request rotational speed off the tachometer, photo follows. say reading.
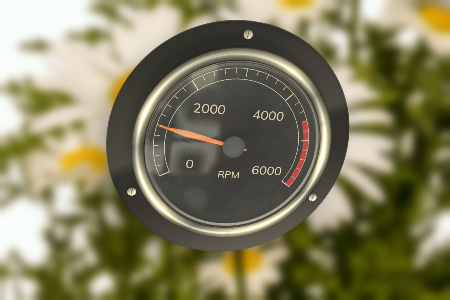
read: 1000 rpm
